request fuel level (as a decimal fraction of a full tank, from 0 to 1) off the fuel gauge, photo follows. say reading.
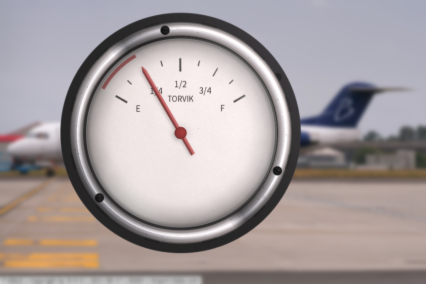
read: 0.25
